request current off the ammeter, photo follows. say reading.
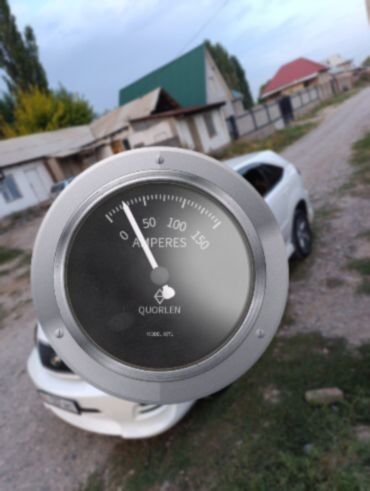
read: 25 A
